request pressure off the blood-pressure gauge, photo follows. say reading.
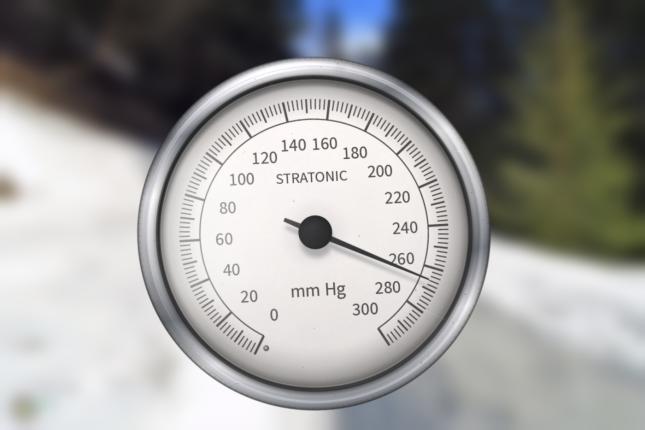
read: 266 mmHg
